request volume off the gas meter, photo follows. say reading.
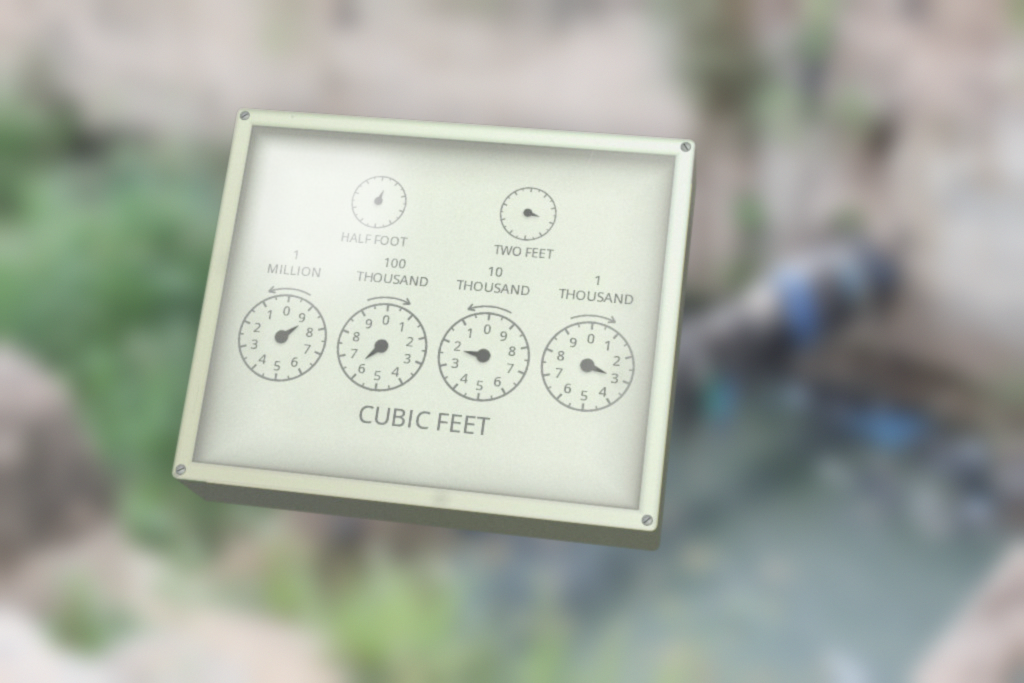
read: 862300 ft³
